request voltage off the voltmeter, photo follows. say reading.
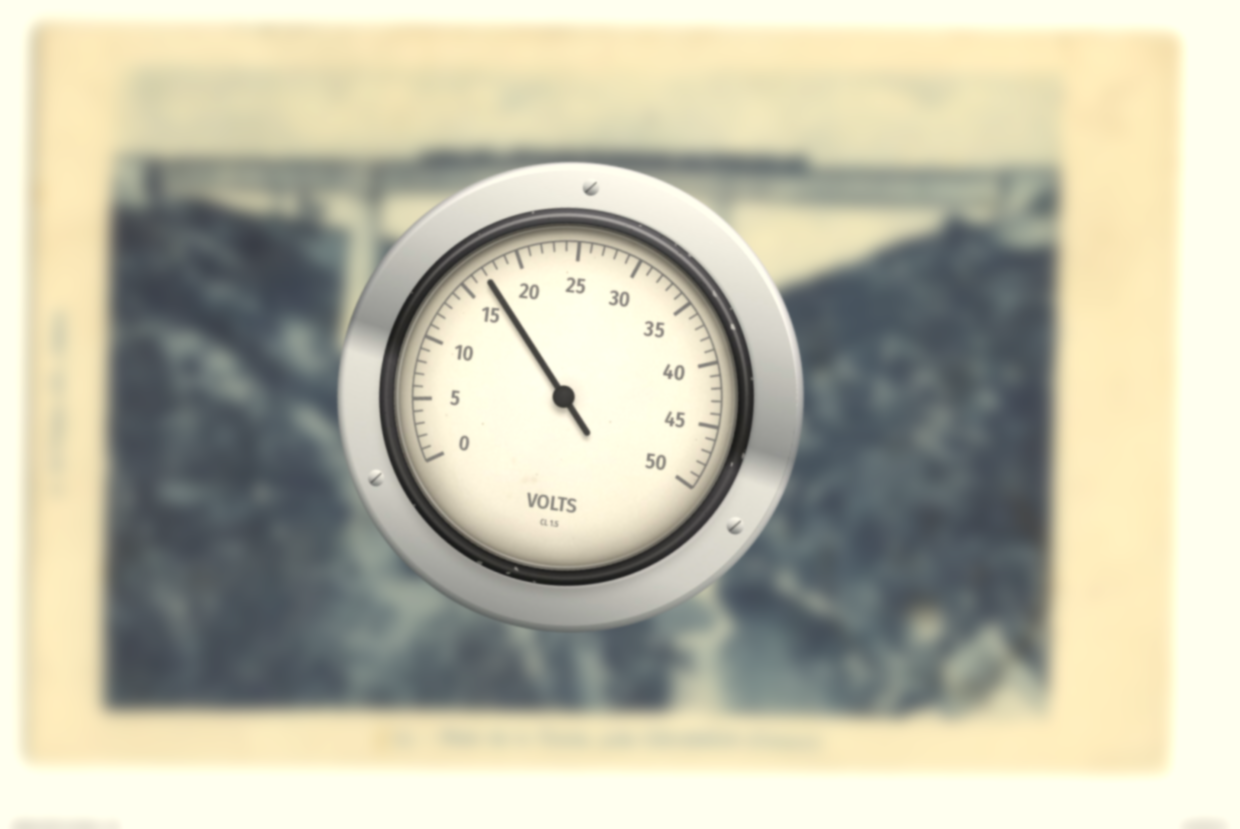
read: 17 V
